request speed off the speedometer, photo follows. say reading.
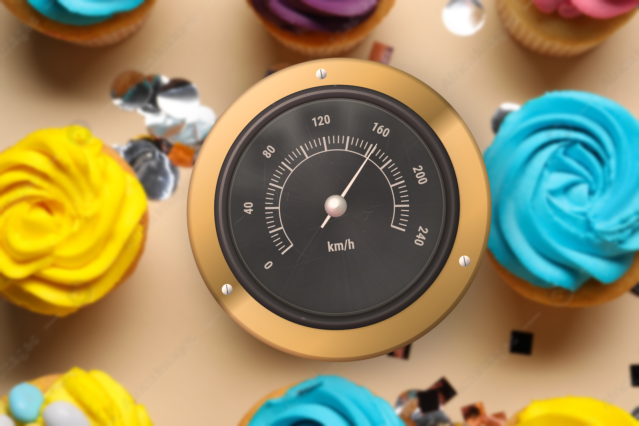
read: 164 km/h
